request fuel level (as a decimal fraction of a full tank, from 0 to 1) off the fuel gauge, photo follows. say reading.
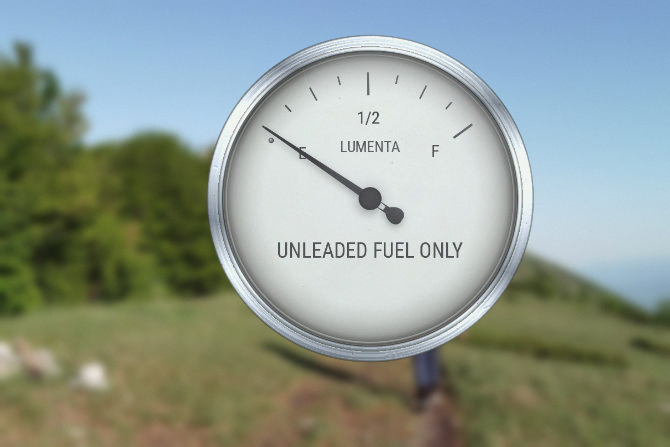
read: 0
